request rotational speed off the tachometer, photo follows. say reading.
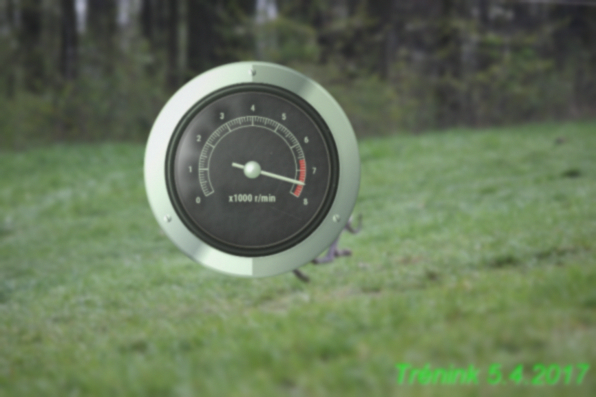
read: 7500 rpm
